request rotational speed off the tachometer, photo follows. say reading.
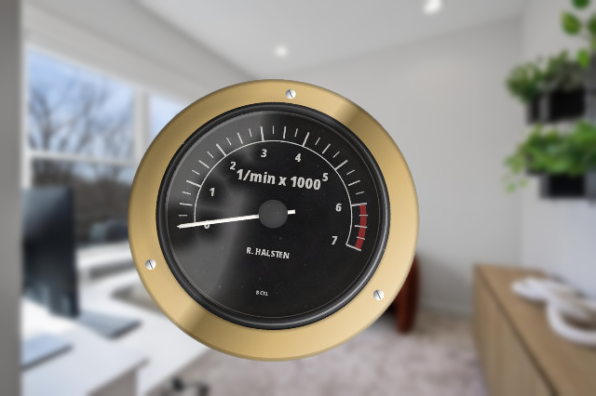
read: 0 rpm
